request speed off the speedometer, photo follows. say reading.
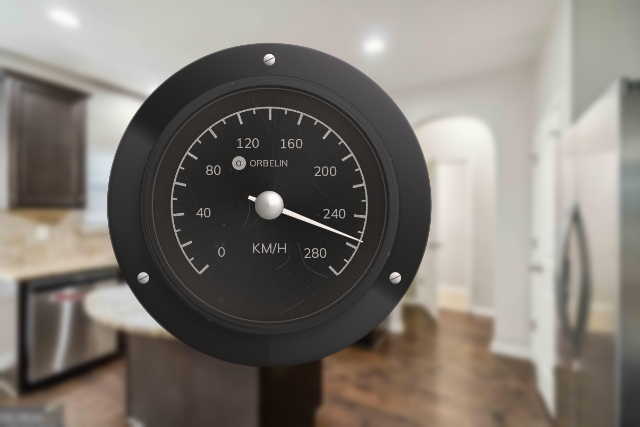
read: 255 km/h
